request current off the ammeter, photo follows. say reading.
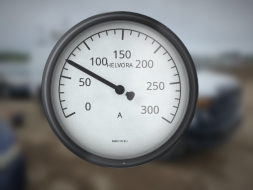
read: 70 A
